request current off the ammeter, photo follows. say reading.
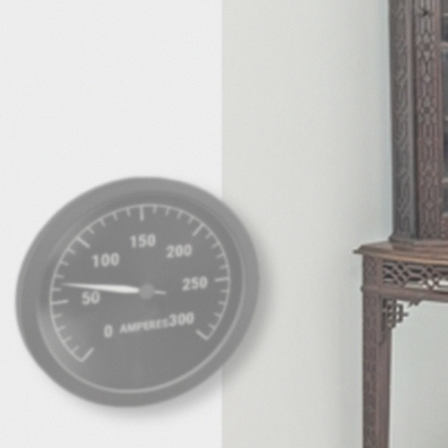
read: 65 A
